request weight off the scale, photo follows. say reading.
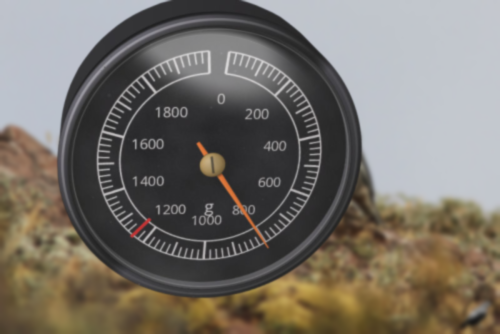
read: 800 g
